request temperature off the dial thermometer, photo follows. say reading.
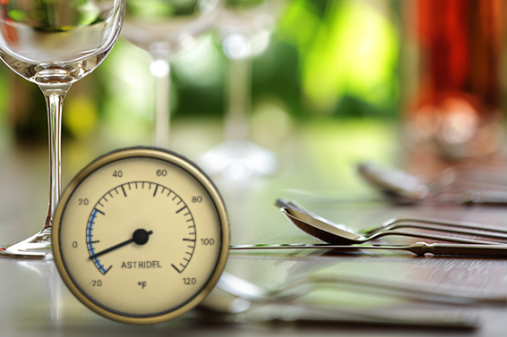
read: -8 °F
